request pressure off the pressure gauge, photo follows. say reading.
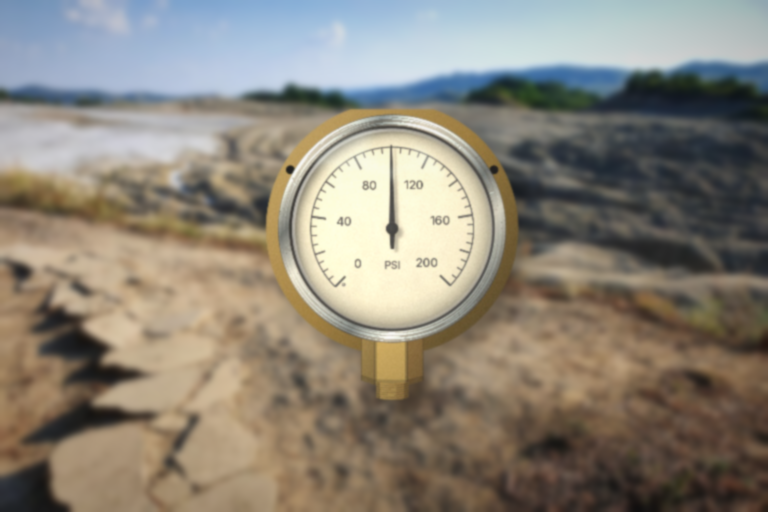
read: 100 psi
